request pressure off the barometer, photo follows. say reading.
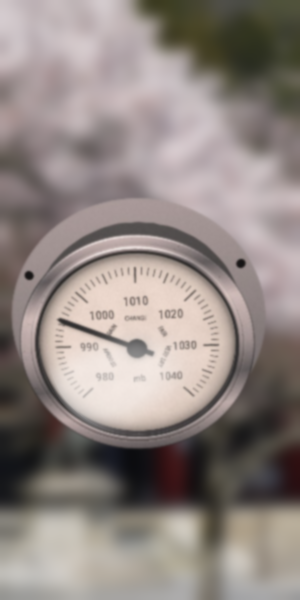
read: 995 mbar
